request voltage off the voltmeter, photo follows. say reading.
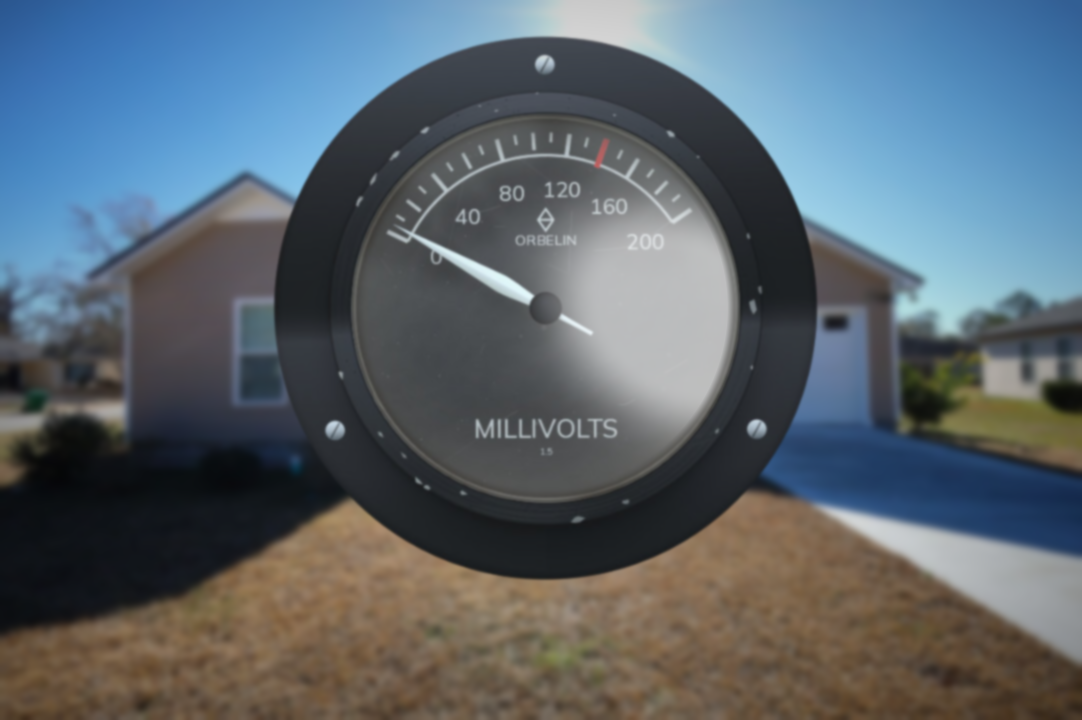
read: 5 mV
